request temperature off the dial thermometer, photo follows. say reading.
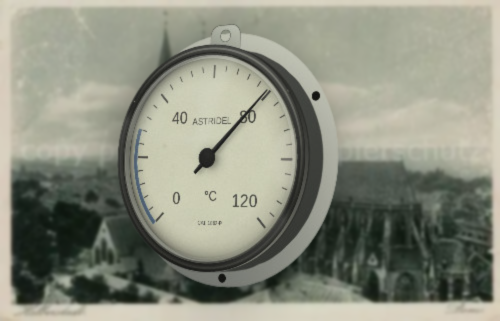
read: 80 °C
